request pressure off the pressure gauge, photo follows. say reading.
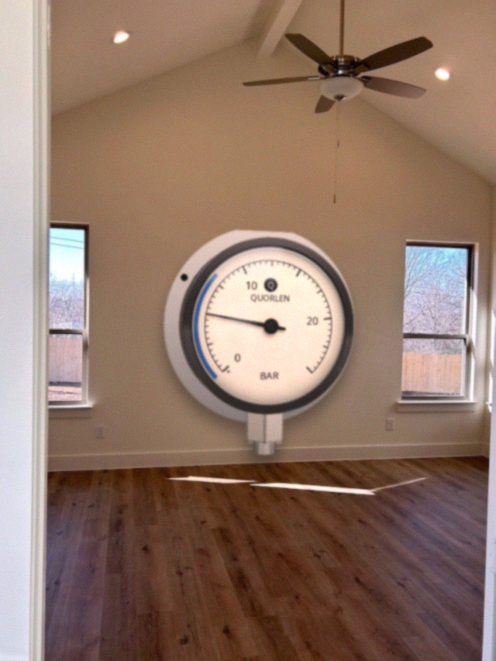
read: 5 bar
